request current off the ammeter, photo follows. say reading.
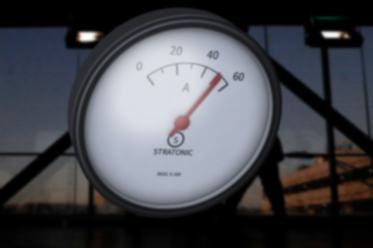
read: 50 A
